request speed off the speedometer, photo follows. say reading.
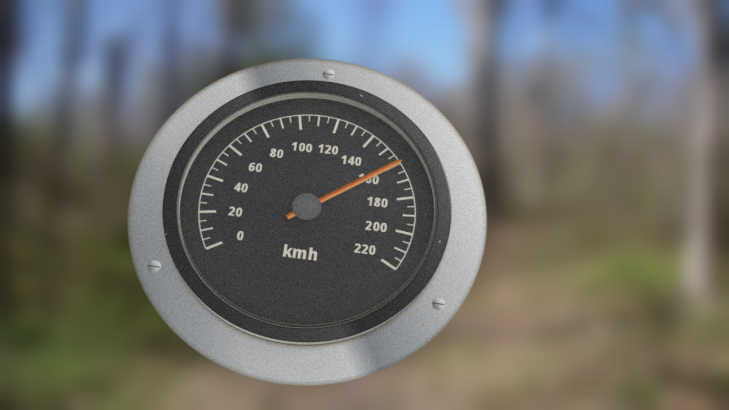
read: 160 km/h
